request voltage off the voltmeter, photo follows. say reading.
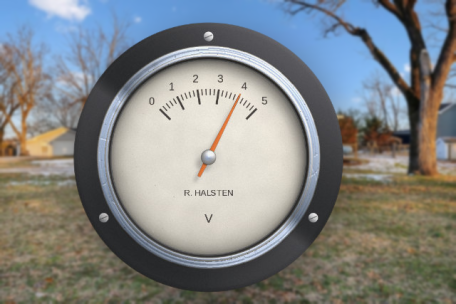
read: 4 V
